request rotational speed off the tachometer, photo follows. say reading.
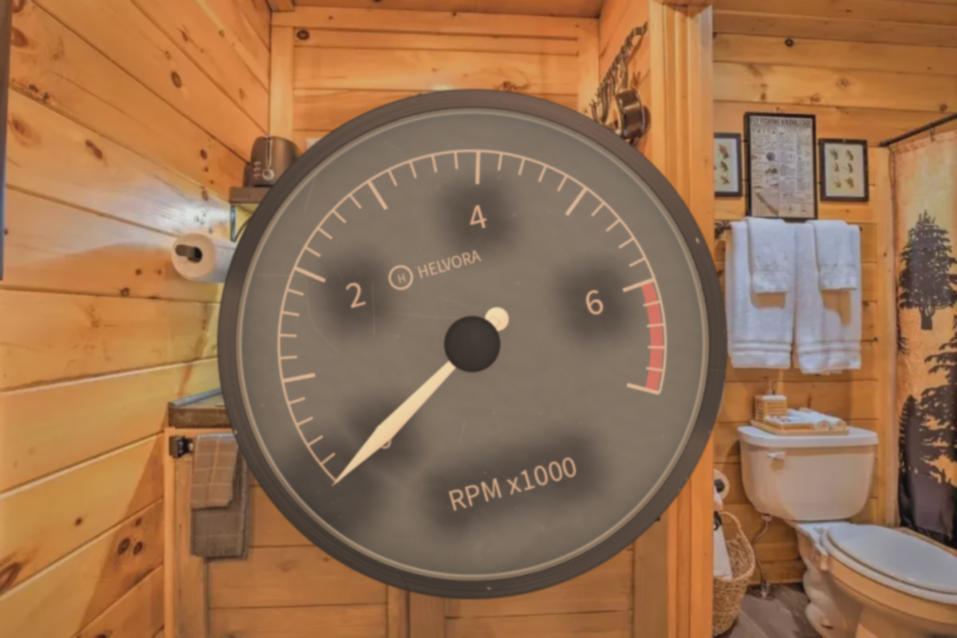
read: 0 rpm
